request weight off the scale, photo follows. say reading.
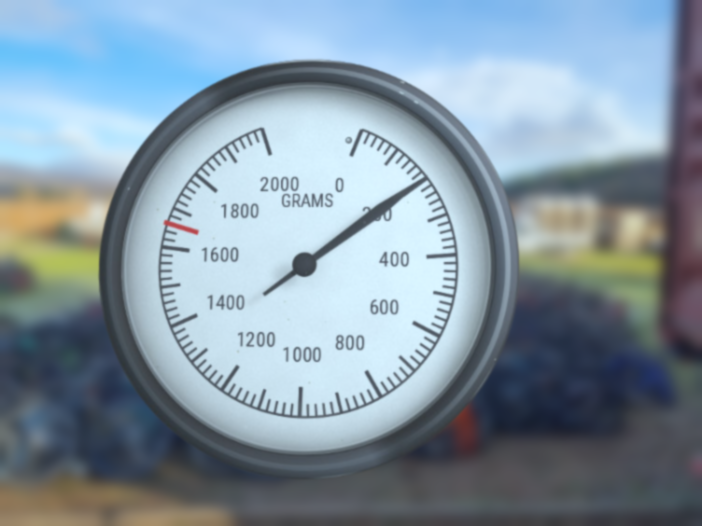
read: 200 g
